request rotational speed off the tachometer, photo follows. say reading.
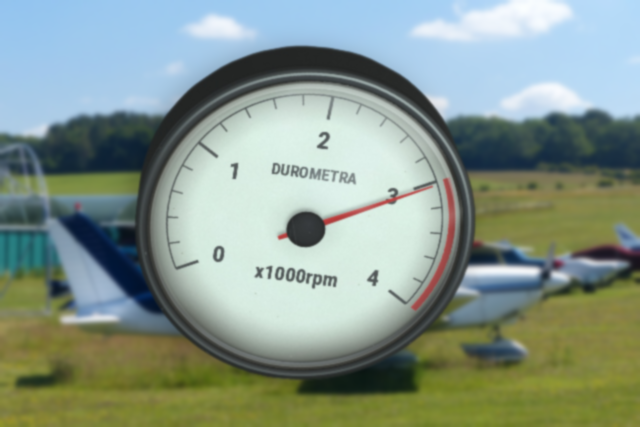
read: 3000 rpm
